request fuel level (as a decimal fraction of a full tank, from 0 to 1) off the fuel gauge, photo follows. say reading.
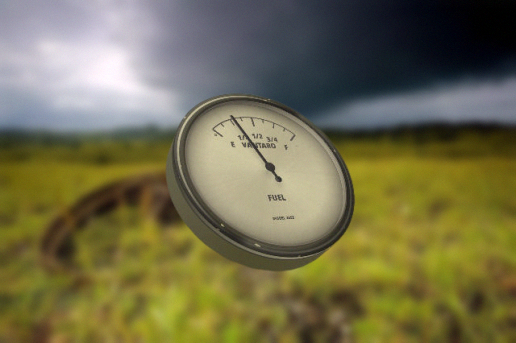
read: 0.25
